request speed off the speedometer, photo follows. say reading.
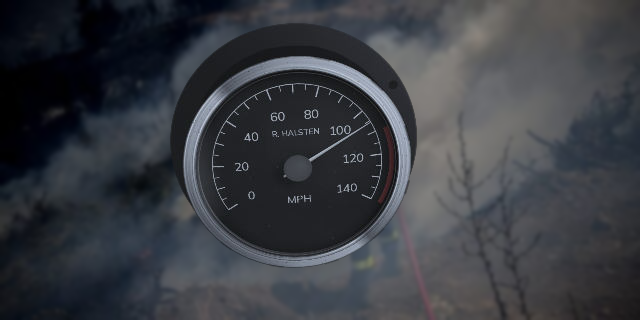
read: 105 mph
